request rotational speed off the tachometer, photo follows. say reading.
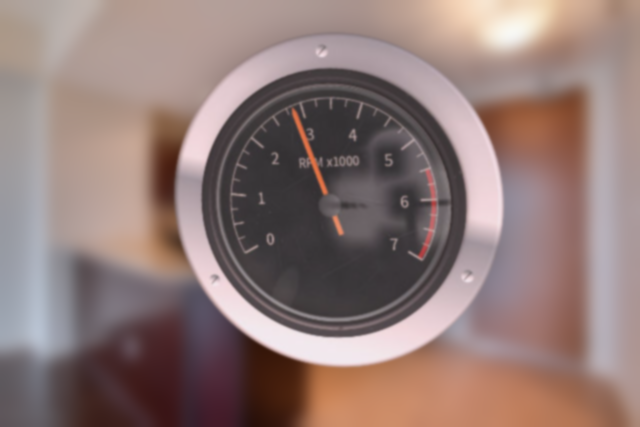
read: 2875 rpm
